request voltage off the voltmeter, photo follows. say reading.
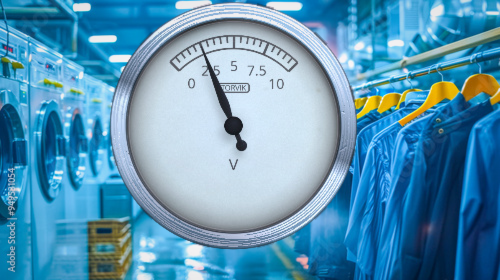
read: 2.5 V
